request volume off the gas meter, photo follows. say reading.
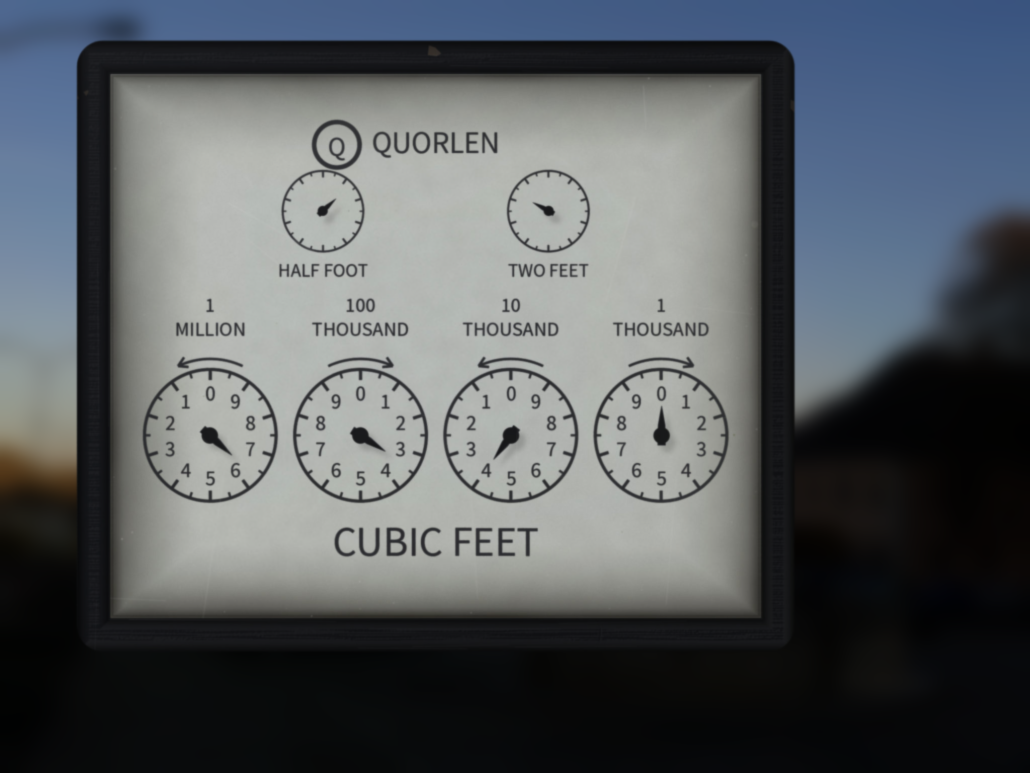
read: 634000 ft³
